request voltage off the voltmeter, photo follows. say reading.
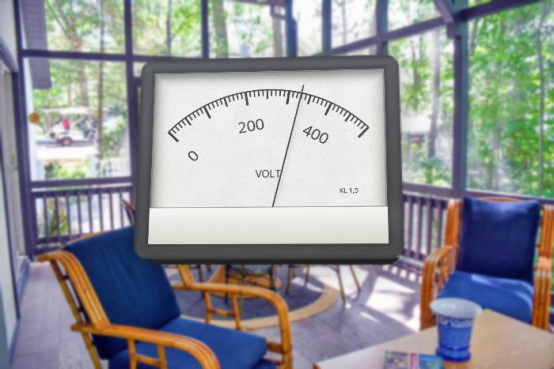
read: 330 V
